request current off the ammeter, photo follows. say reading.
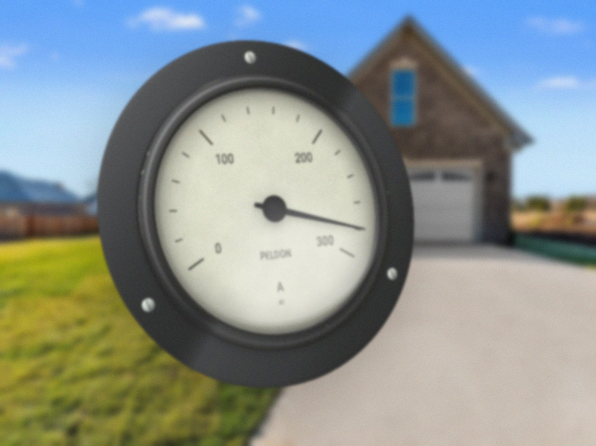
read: 280 A
